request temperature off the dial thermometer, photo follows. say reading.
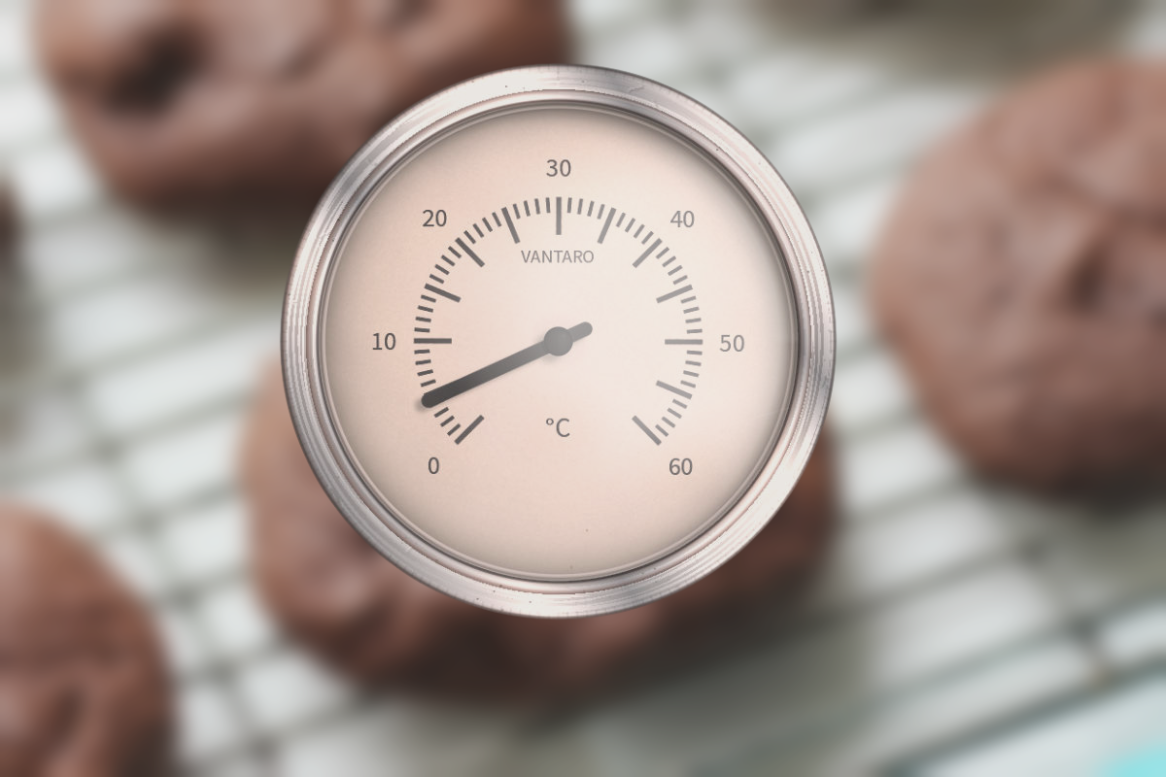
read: 4.5 °C
